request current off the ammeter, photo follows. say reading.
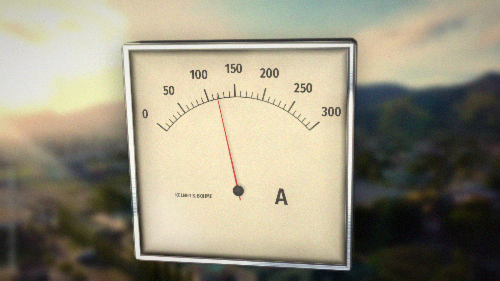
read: 120 A
